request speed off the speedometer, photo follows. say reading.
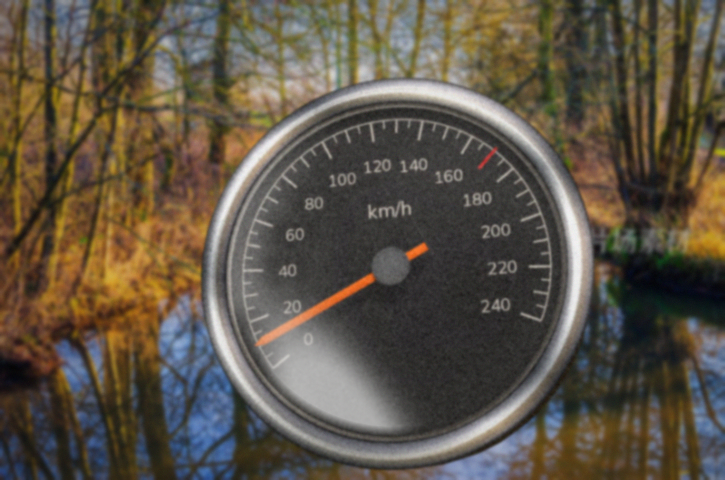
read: 10 km/h
